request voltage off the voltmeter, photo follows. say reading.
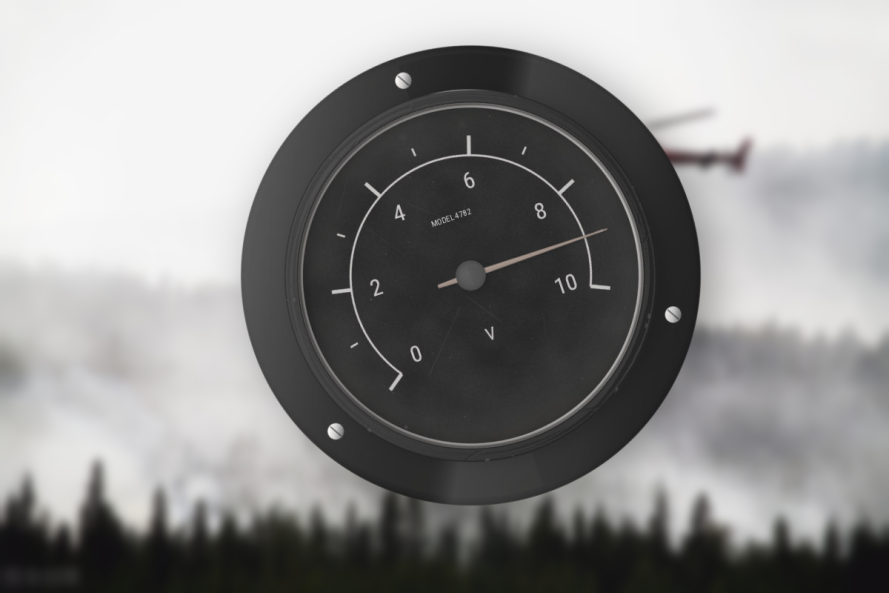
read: 9 V
